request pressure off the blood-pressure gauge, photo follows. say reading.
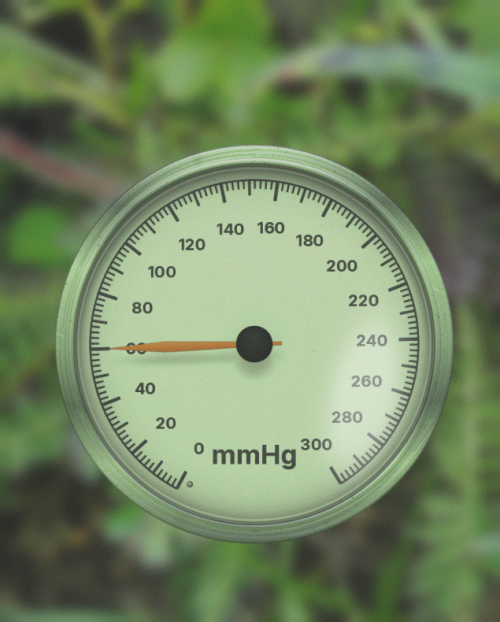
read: 60 mmHg
